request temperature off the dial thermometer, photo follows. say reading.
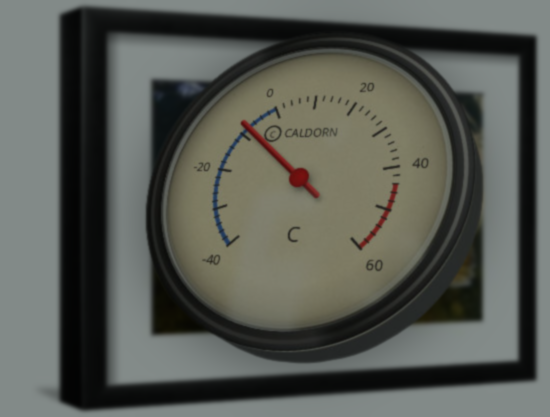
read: -8 °C
